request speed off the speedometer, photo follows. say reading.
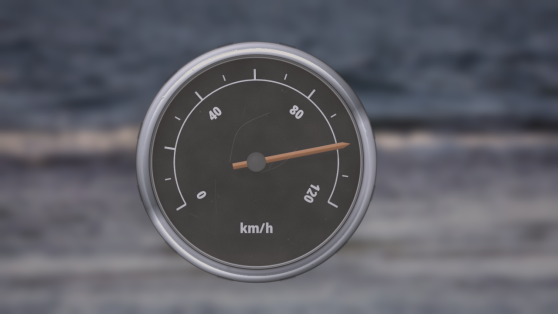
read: 100 km/h
